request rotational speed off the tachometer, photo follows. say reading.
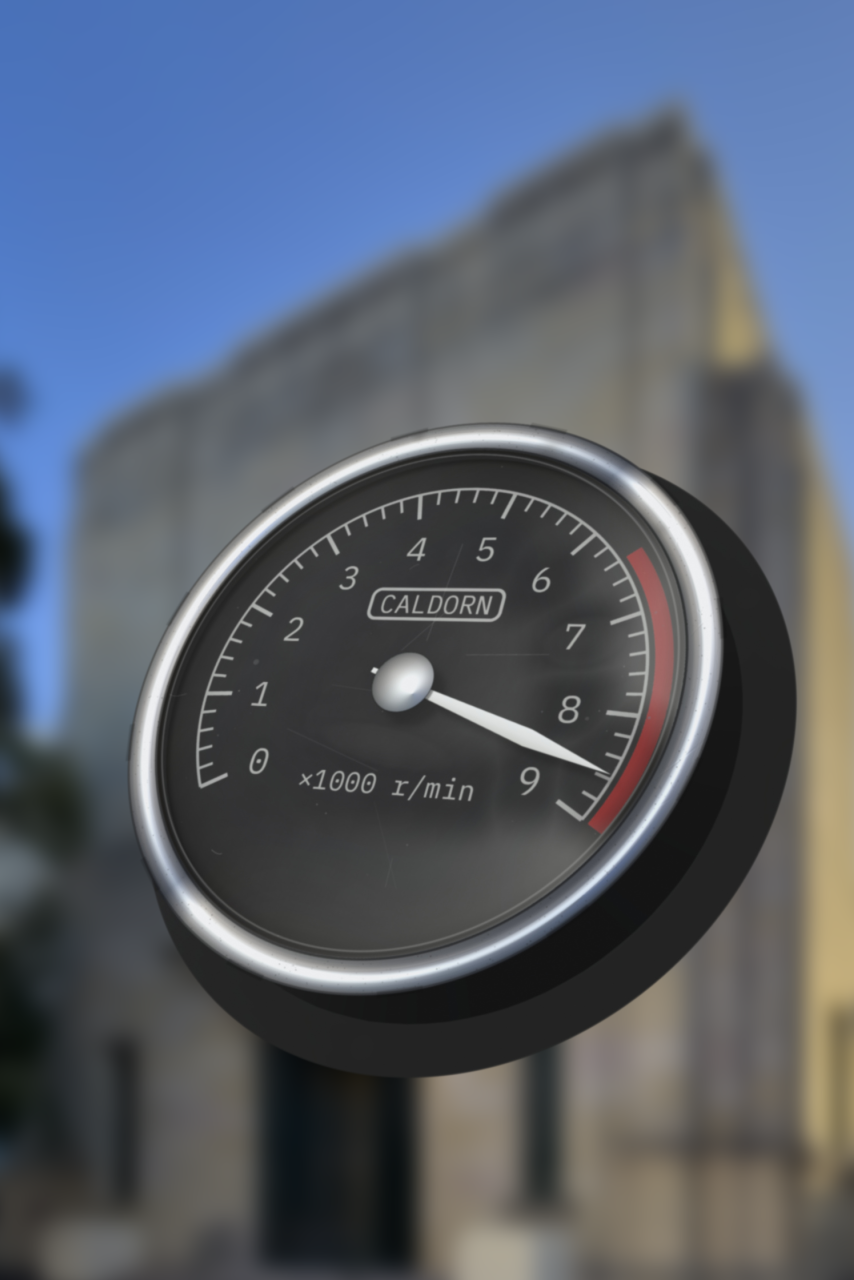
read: 8600 rpm
